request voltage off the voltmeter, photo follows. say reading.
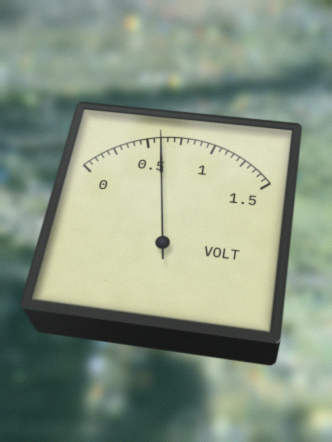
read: 0.6 V
